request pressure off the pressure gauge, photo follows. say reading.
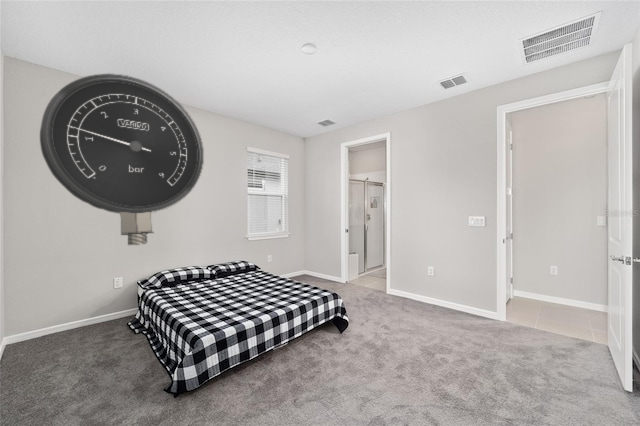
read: 1.2 bar
